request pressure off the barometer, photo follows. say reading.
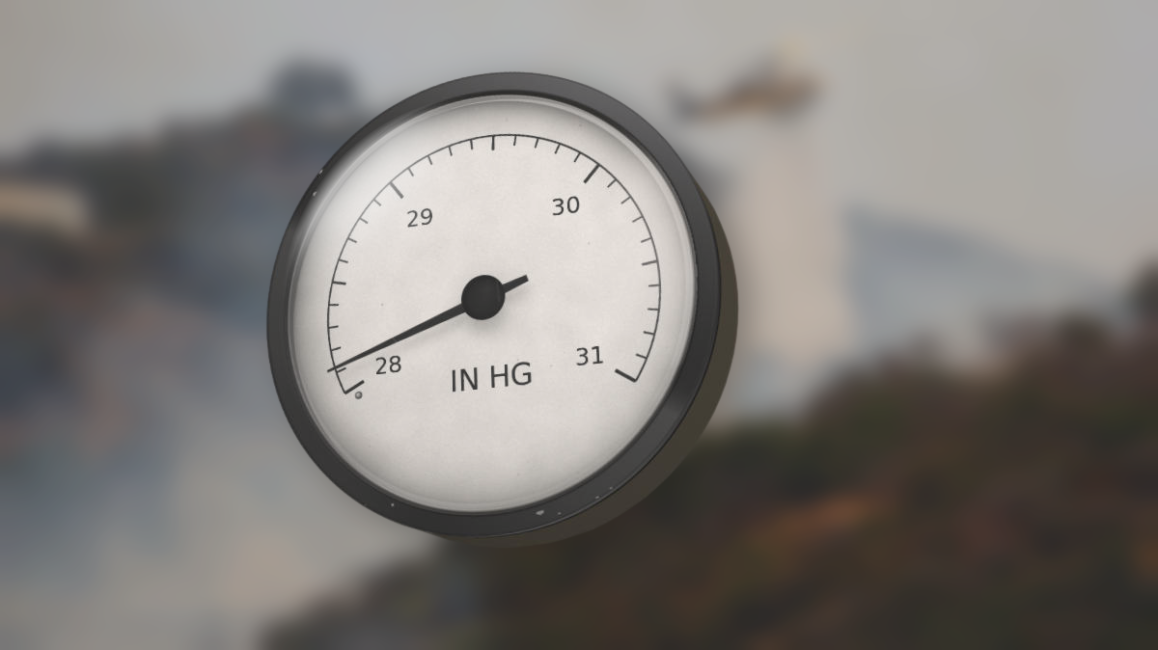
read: 28.1 inHg
